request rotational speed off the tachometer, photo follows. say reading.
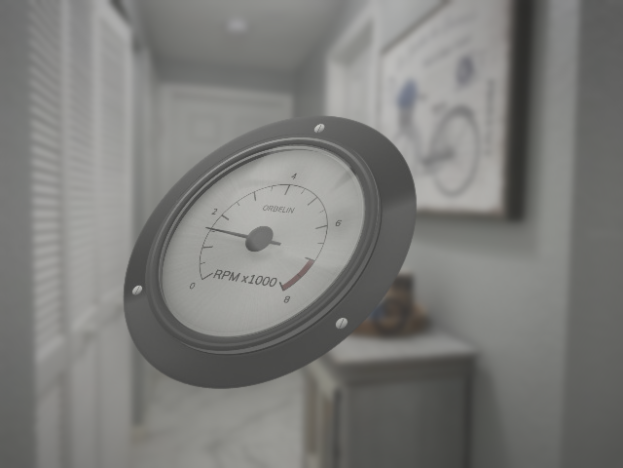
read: 1500 rpm
